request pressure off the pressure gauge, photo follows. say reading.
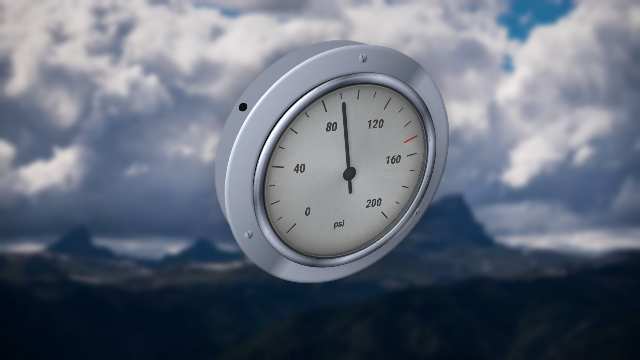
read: 90 psi
